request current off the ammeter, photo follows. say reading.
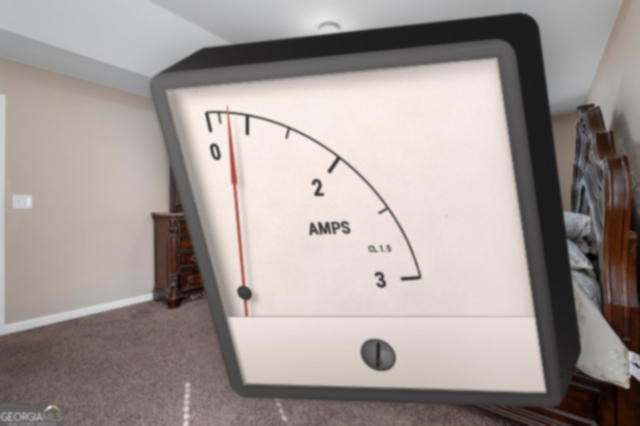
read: 0.75 A
